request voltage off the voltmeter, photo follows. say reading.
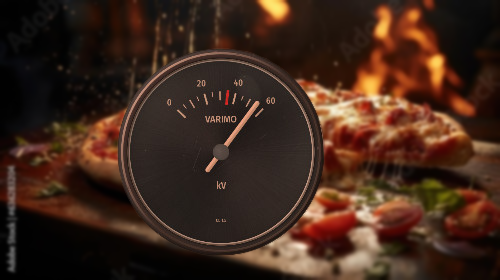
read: 55 kV
